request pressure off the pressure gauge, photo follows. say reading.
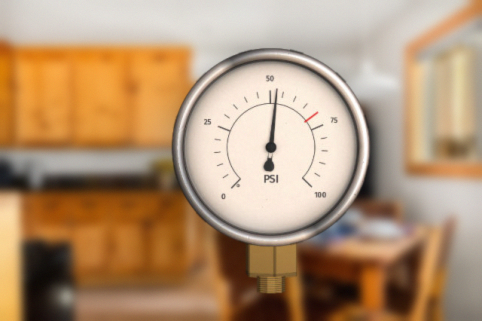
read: 52.5 psi
